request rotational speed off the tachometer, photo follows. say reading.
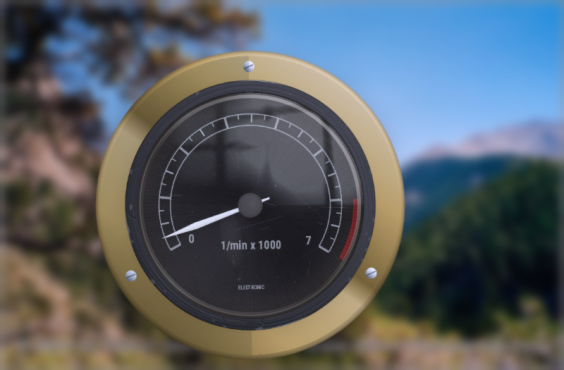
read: 250 rpm
